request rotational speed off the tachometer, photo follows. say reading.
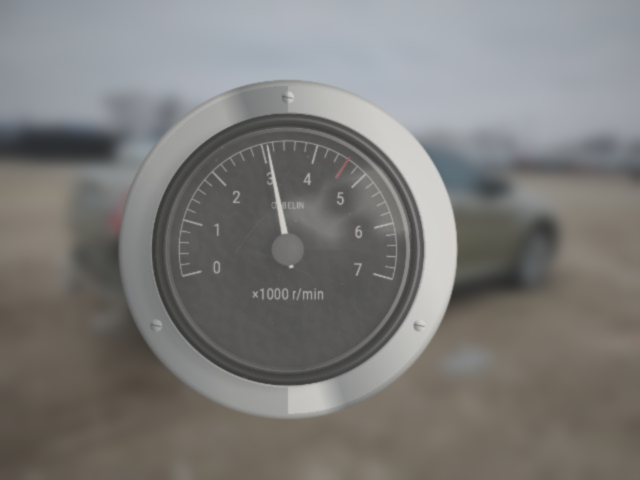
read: 3100 rpm
